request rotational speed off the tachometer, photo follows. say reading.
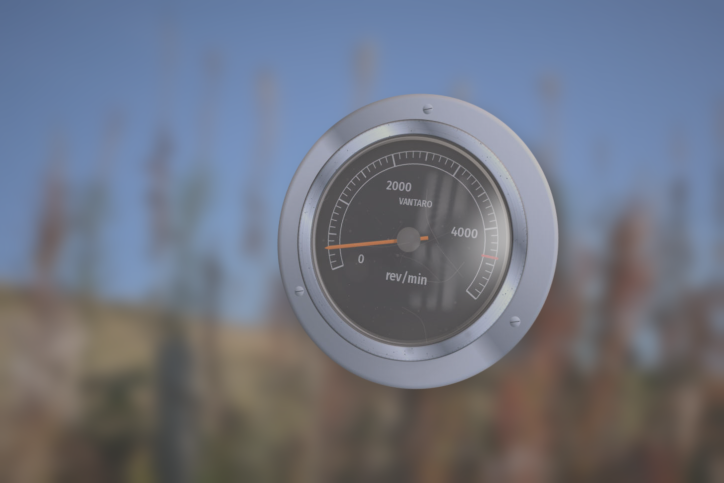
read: 300 rpm
